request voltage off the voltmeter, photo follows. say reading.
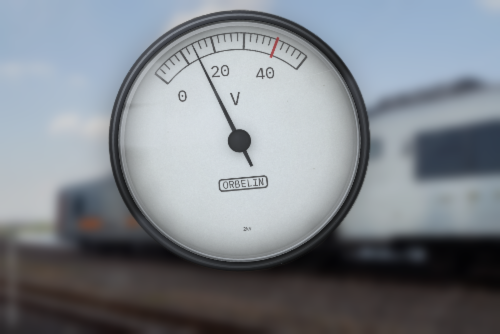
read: 14 V
